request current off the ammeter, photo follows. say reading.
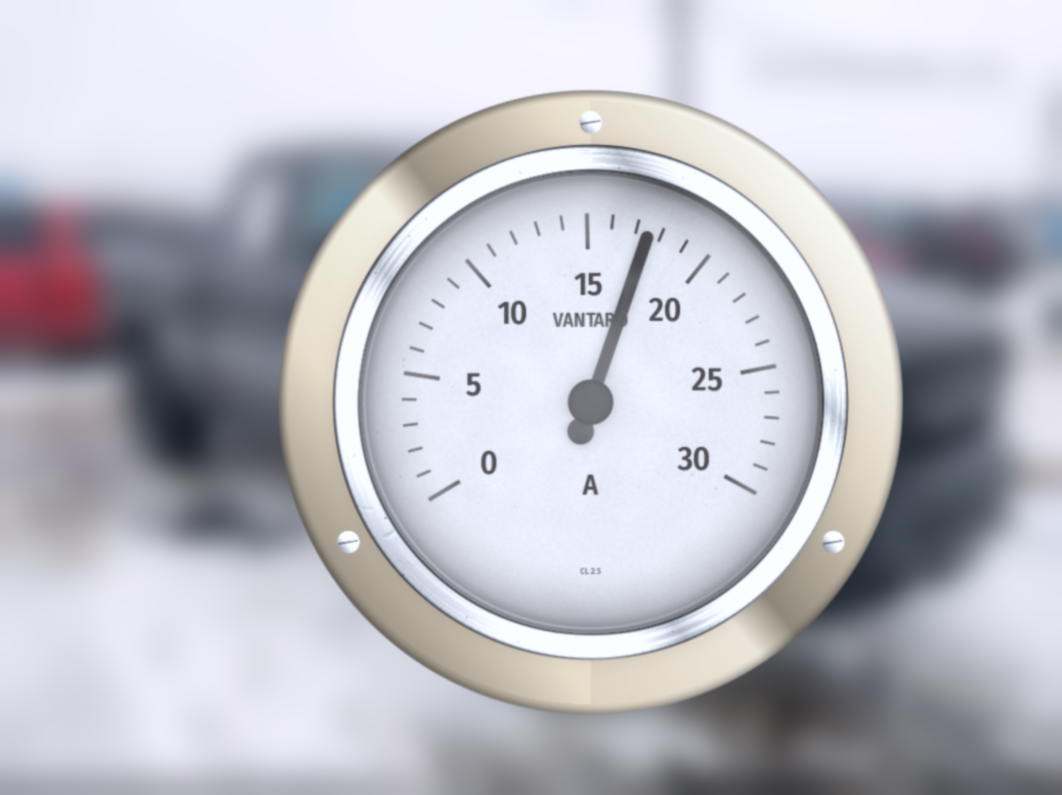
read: 17.5 A
